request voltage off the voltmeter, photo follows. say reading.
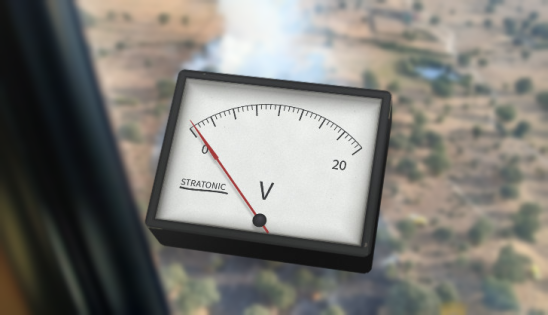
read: 0.5 V
